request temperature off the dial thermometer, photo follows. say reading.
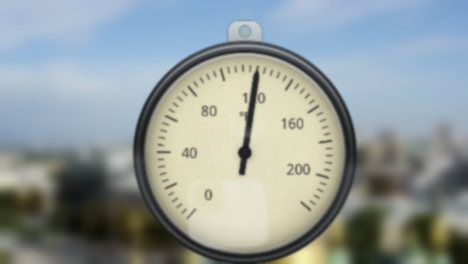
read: 120 °F
